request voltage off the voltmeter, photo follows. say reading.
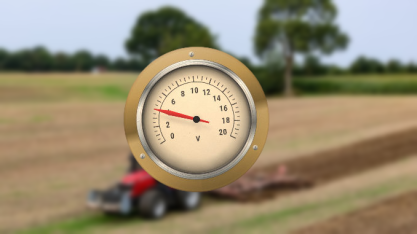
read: 4 V
